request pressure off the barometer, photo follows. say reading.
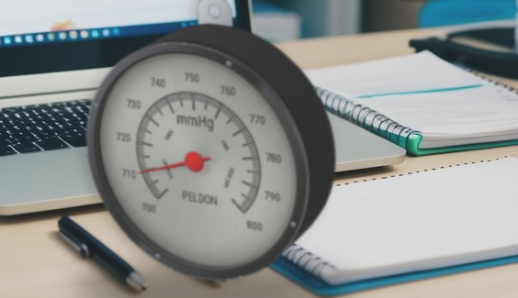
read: 710 mmHg
